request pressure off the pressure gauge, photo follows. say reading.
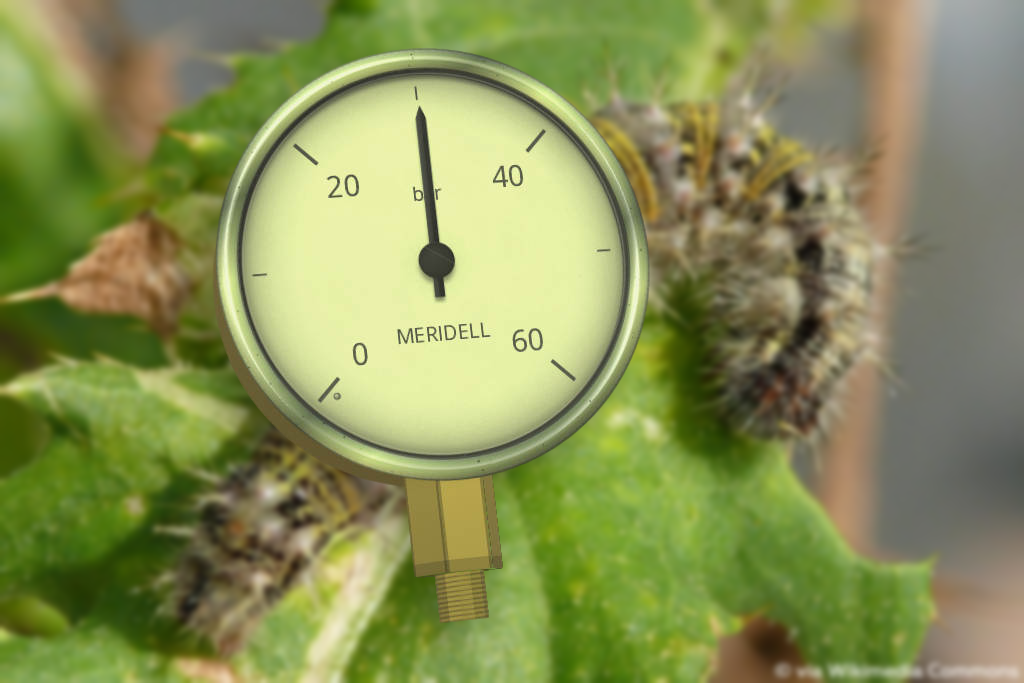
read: 30 bar
